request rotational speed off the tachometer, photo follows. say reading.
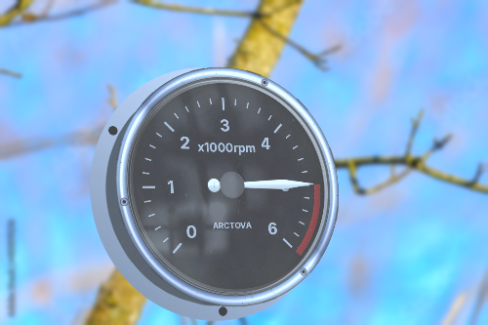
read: 5000 rpm
